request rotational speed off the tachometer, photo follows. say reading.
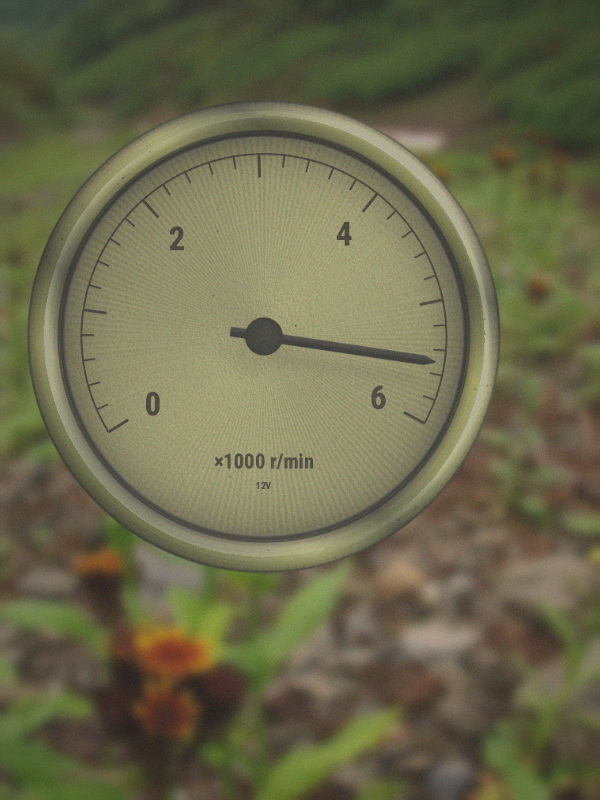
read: 5500 rpm
